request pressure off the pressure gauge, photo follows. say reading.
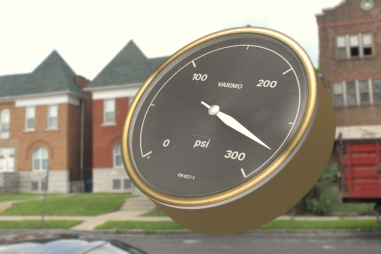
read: 275 psi
